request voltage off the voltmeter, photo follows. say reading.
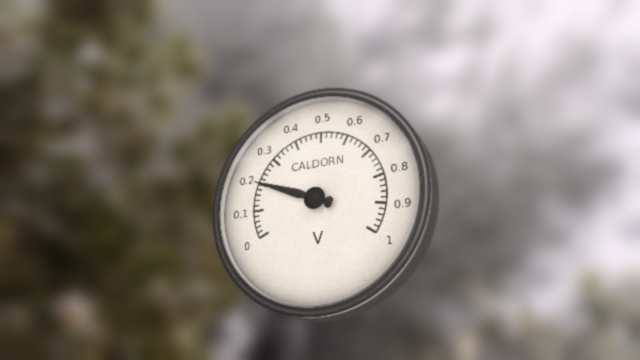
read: 0.2 V
